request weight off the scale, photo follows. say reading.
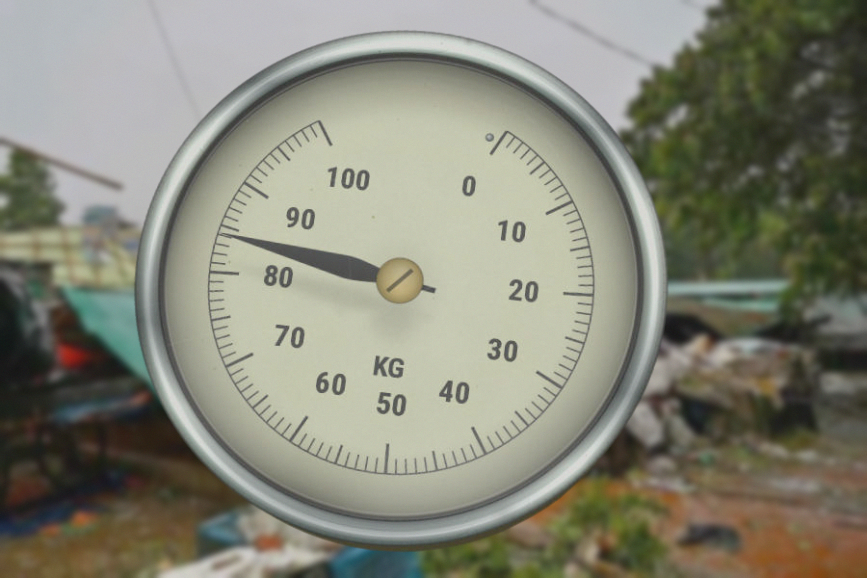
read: 84 kg
